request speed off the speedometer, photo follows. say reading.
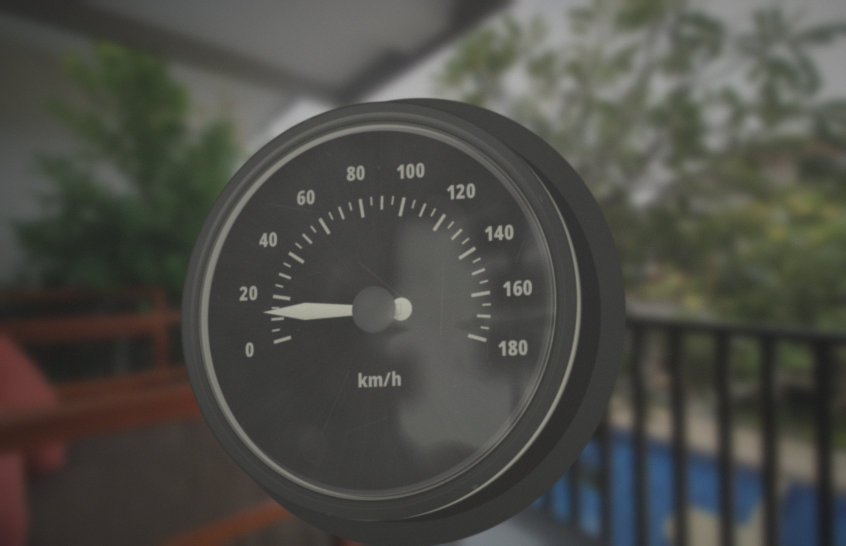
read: 12.5 km/h
